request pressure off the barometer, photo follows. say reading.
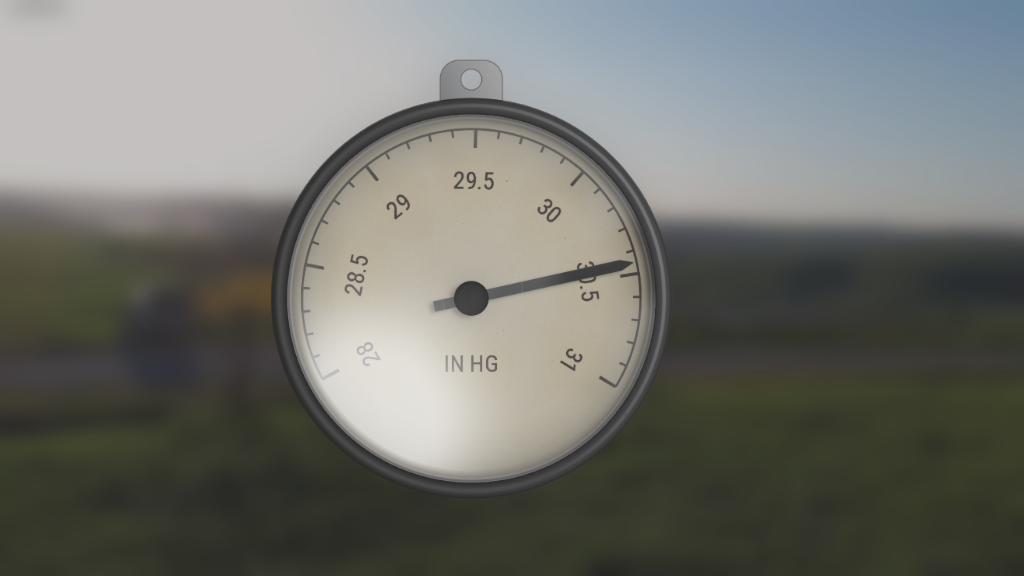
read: 30.45 inHg
